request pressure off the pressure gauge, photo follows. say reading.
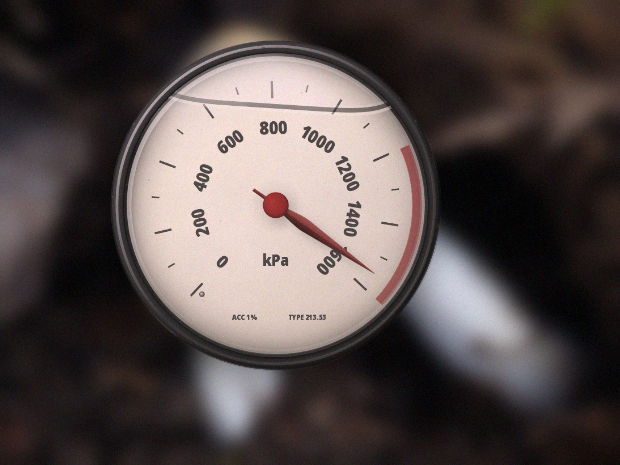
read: 1550 kPa
